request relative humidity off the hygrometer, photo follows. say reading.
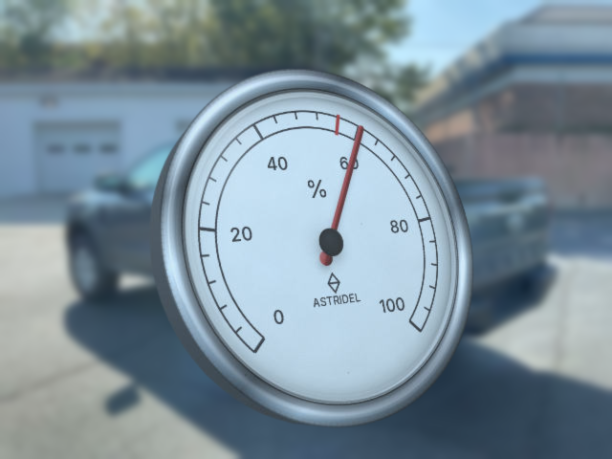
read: 60 %
